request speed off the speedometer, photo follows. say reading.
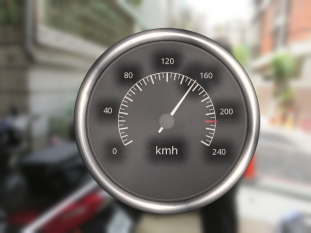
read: 155 km/h
